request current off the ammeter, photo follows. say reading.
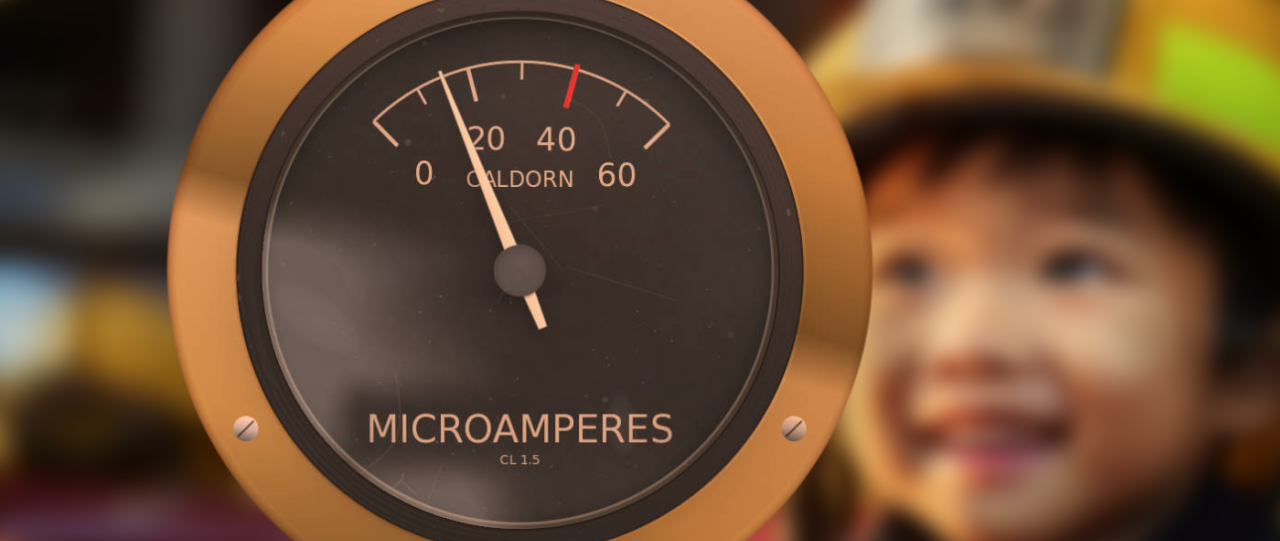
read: 15 µA
